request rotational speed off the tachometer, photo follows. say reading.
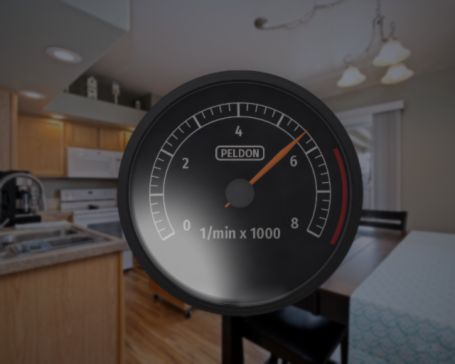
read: 5600 rpm
